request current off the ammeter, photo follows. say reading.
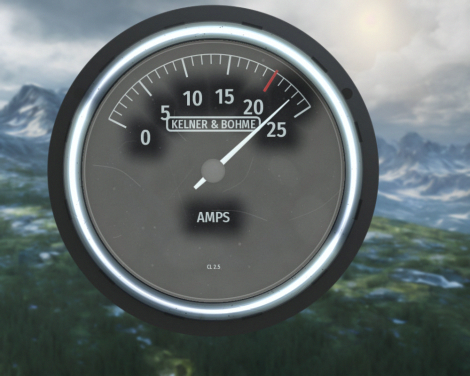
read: 23 A
